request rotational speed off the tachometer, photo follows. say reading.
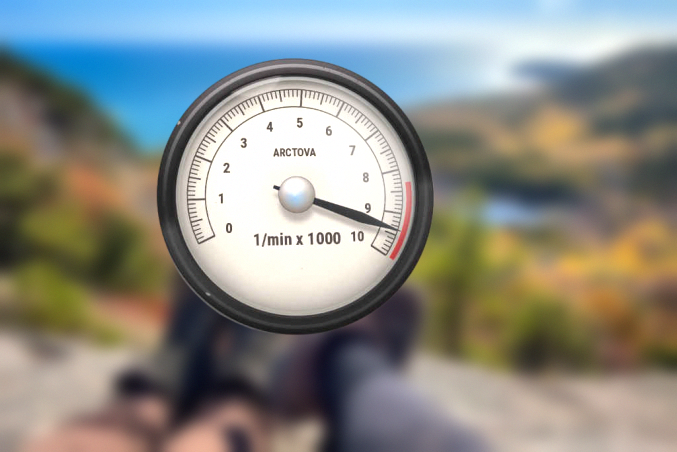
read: 9400 rpm
